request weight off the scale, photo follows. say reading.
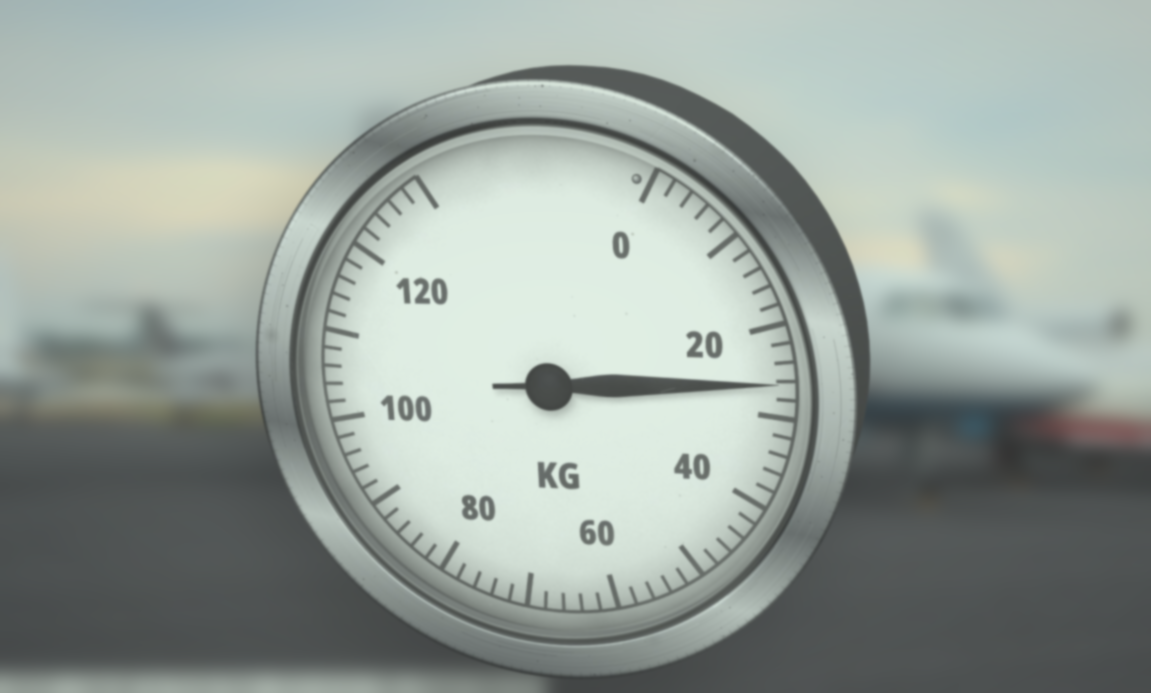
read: 26 kg
